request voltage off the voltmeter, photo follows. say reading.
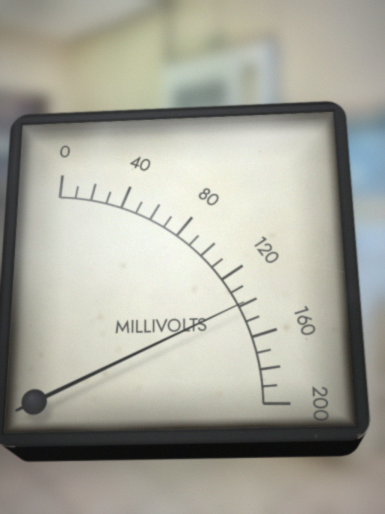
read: 140 mV
